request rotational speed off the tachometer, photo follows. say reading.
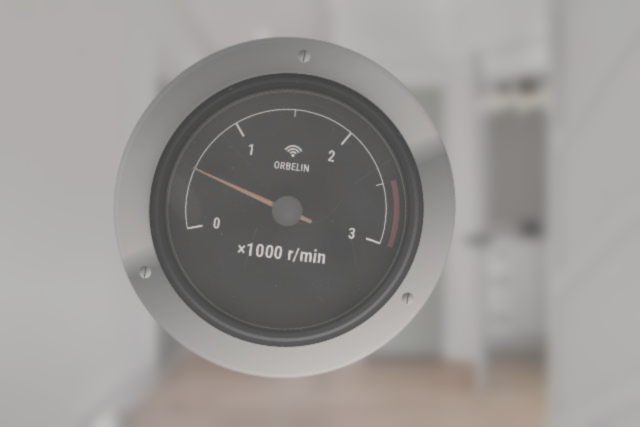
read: 500 rpm
